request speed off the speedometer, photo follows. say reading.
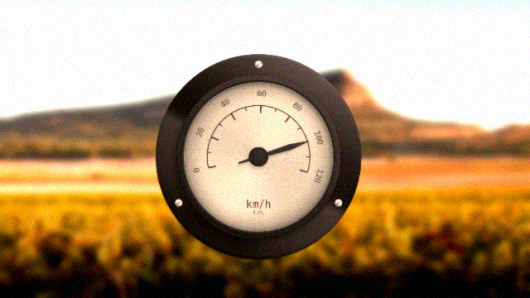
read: 100 km/h
